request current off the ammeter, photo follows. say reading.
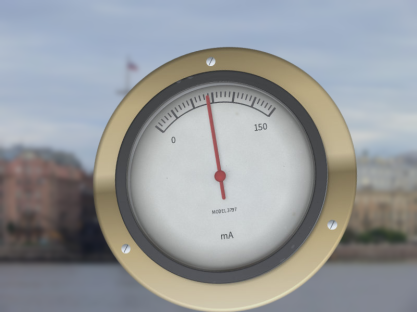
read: 70 mA
